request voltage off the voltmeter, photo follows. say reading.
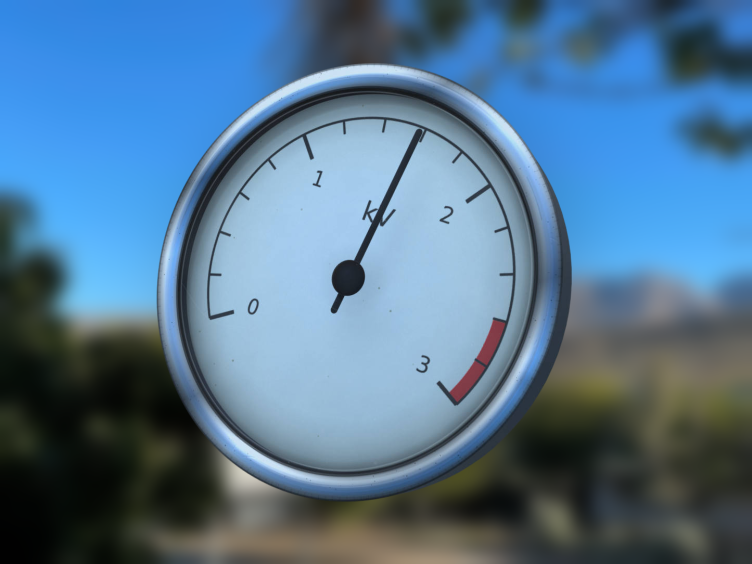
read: 1.6 kV
